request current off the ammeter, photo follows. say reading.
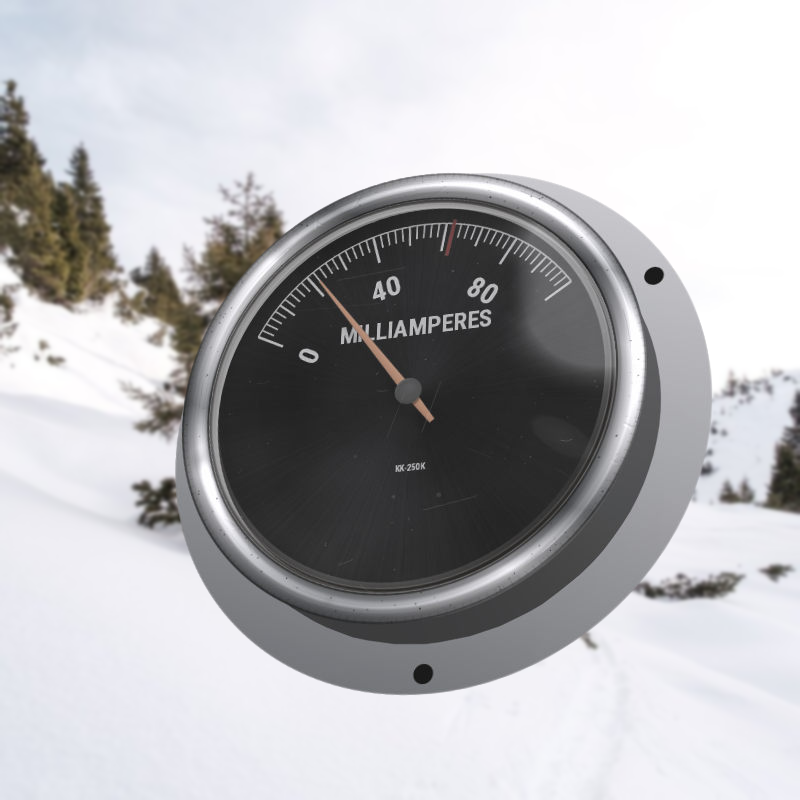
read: 22 mA
